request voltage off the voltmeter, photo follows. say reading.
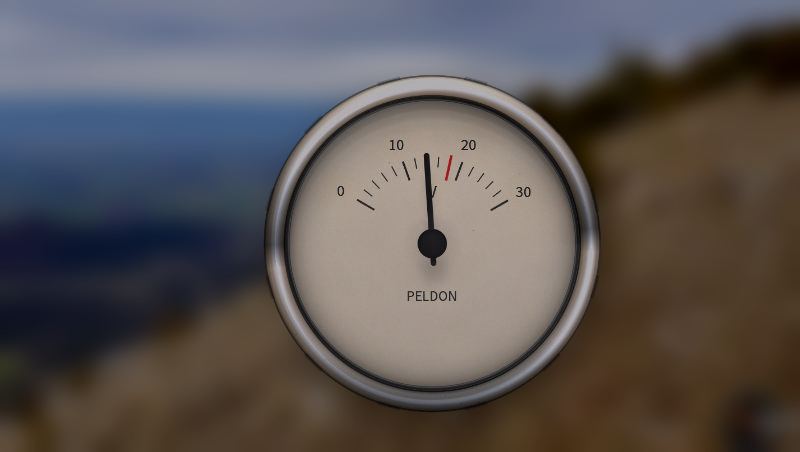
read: 14 V
